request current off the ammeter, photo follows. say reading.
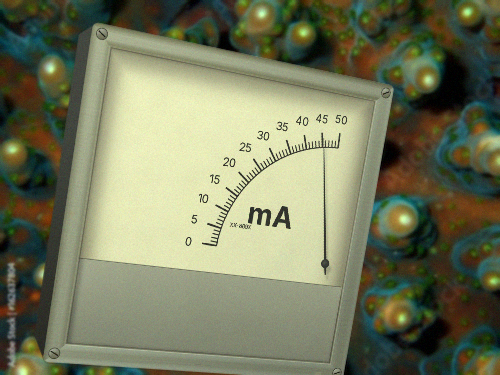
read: 45 mA
